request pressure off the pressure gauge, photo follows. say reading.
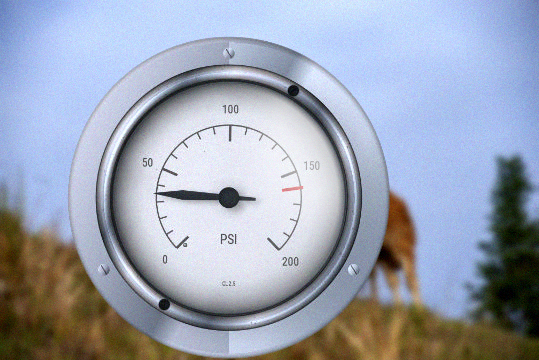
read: 35 psi
